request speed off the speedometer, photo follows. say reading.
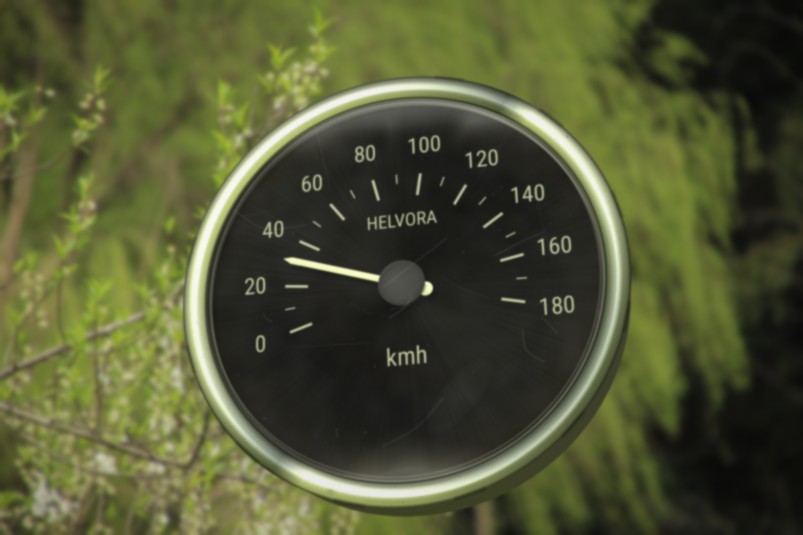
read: 30 km/h
